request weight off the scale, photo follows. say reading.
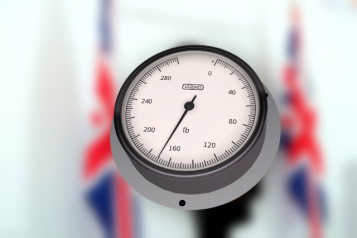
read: 170 lb
